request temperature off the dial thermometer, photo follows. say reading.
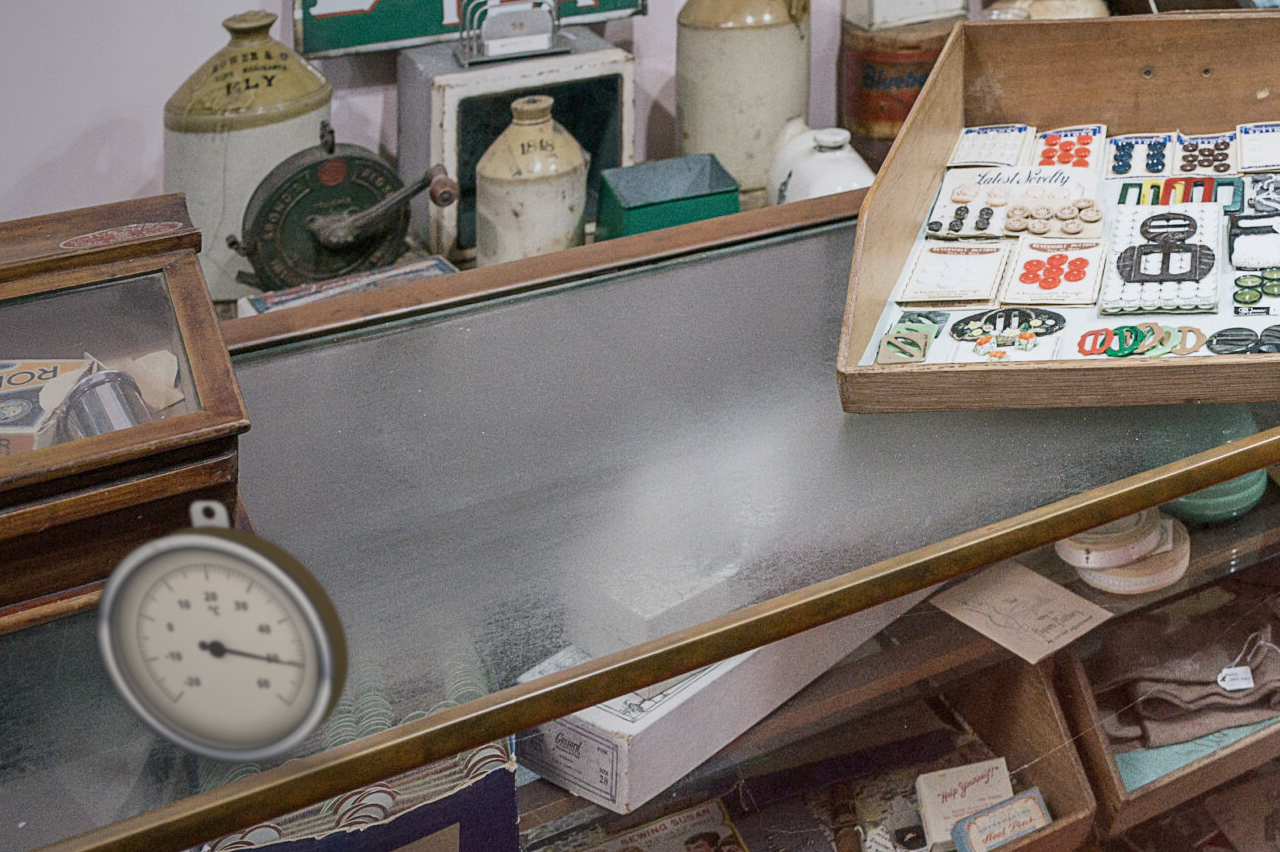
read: 50 °C
